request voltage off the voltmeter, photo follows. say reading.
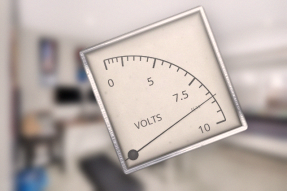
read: 8.75 V
